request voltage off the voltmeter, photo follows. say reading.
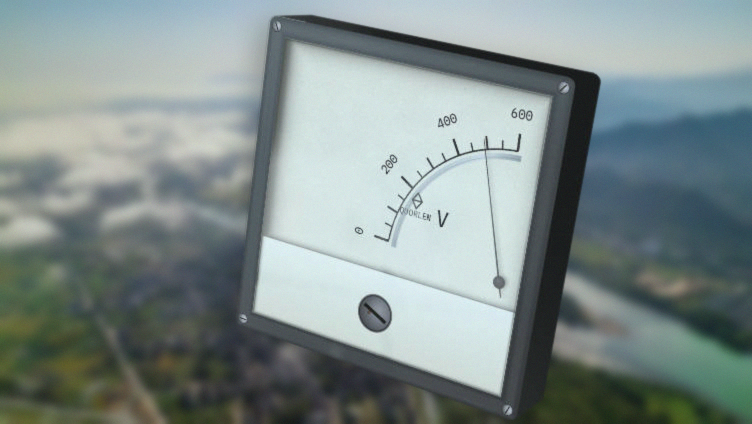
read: 500 V
